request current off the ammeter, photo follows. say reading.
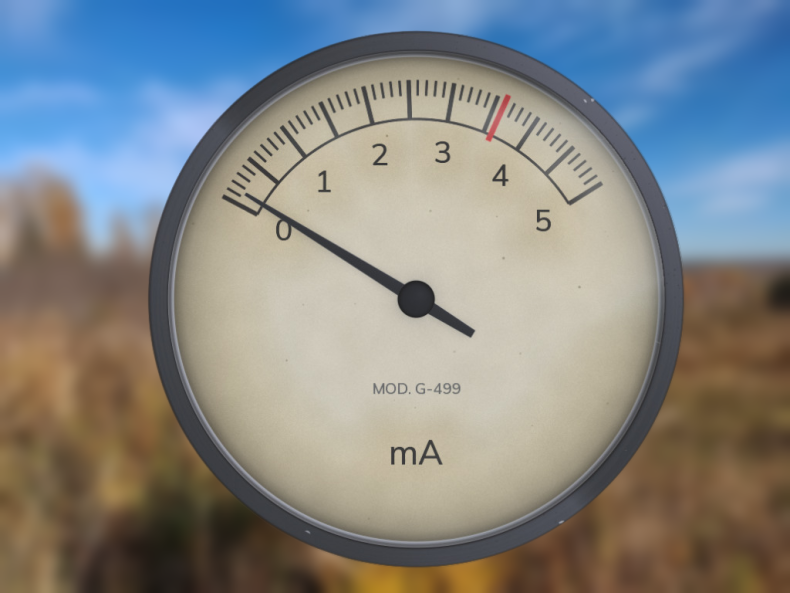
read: 0.15 mA
